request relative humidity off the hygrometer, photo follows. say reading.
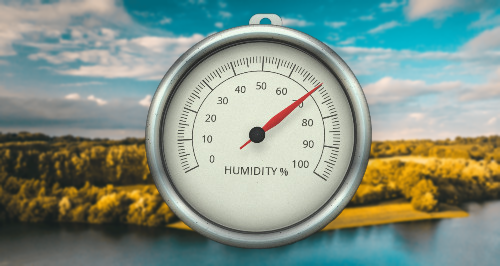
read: 70 %
